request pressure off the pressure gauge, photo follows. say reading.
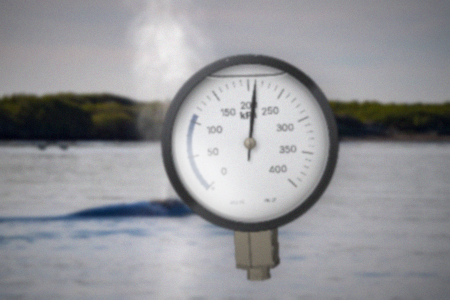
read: 210 kPa
